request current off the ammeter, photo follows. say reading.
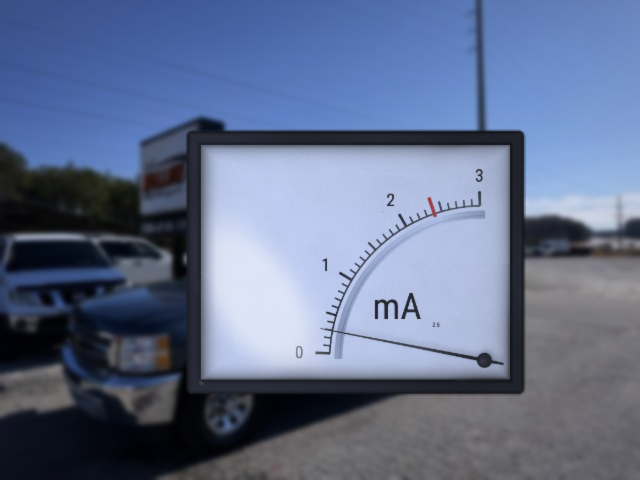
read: 0.3 mA
